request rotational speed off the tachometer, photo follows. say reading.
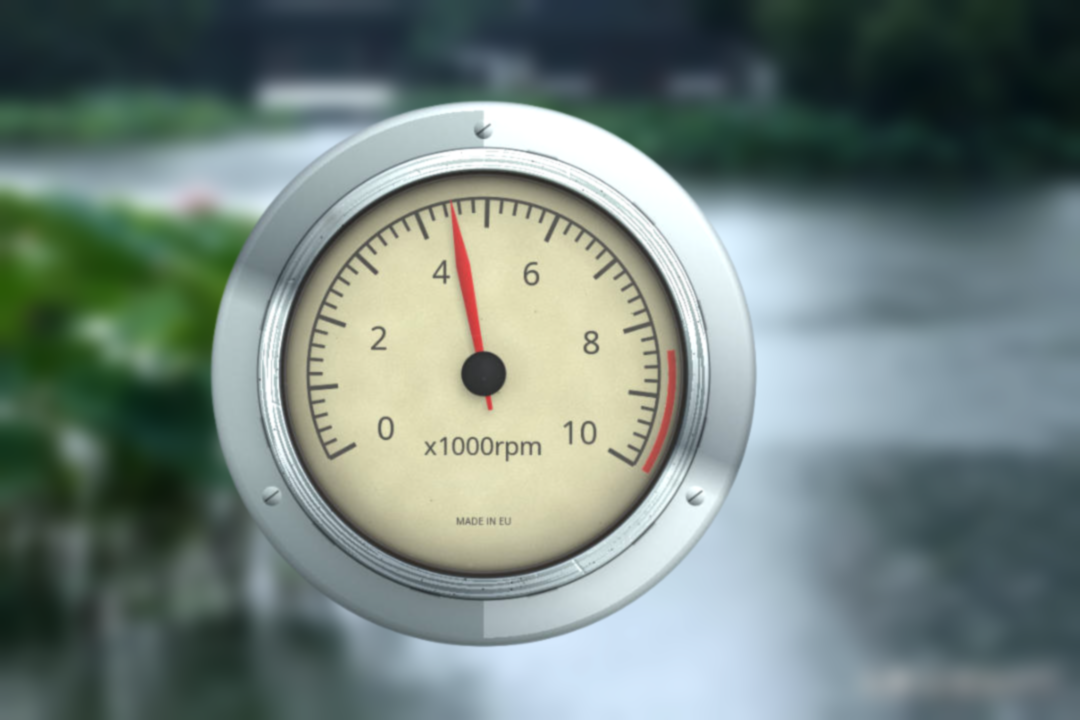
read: 4500 rpm
